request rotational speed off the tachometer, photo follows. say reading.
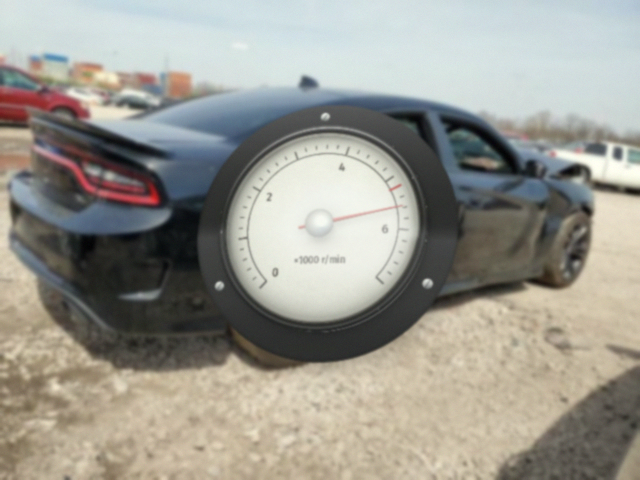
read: 5600 rpm
